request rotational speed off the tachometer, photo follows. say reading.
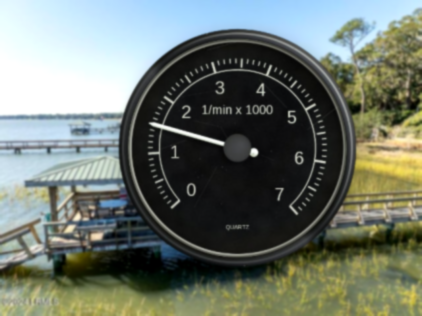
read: 1500 rpm
